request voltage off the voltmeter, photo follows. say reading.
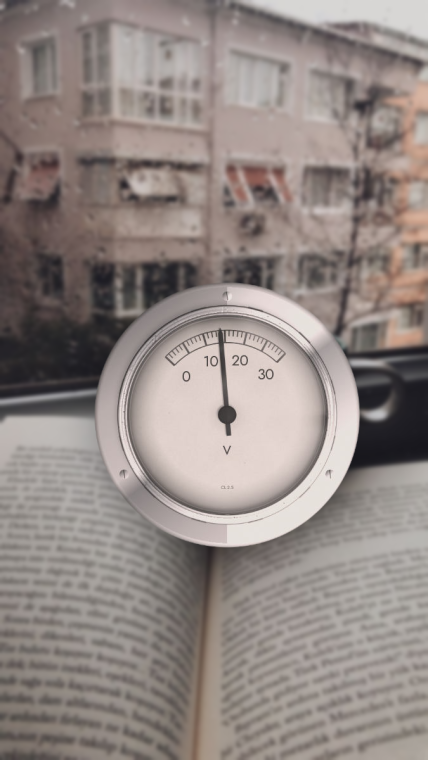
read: 14 V
